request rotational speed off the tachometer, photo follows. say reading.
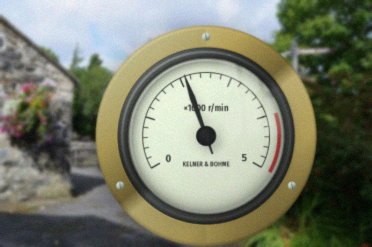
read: 2100 rpm
